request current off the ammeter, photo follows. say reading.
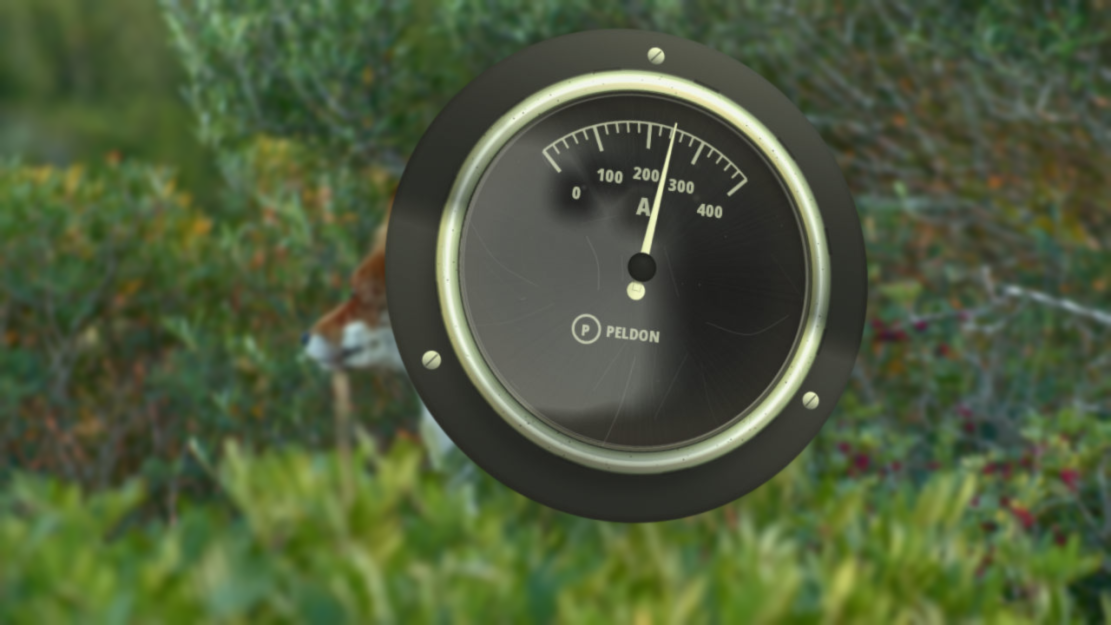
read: 240 A
